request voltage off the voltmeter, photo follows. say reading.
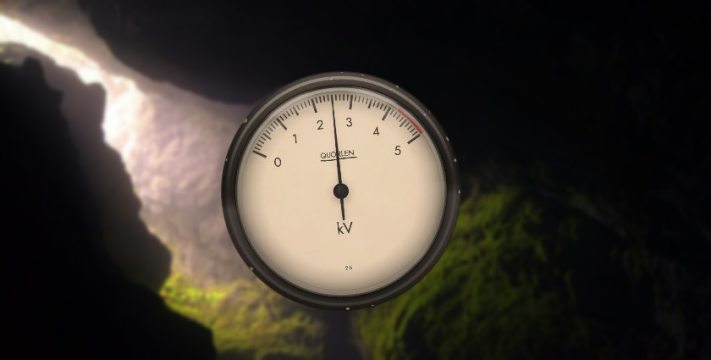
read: 2.5 kV
